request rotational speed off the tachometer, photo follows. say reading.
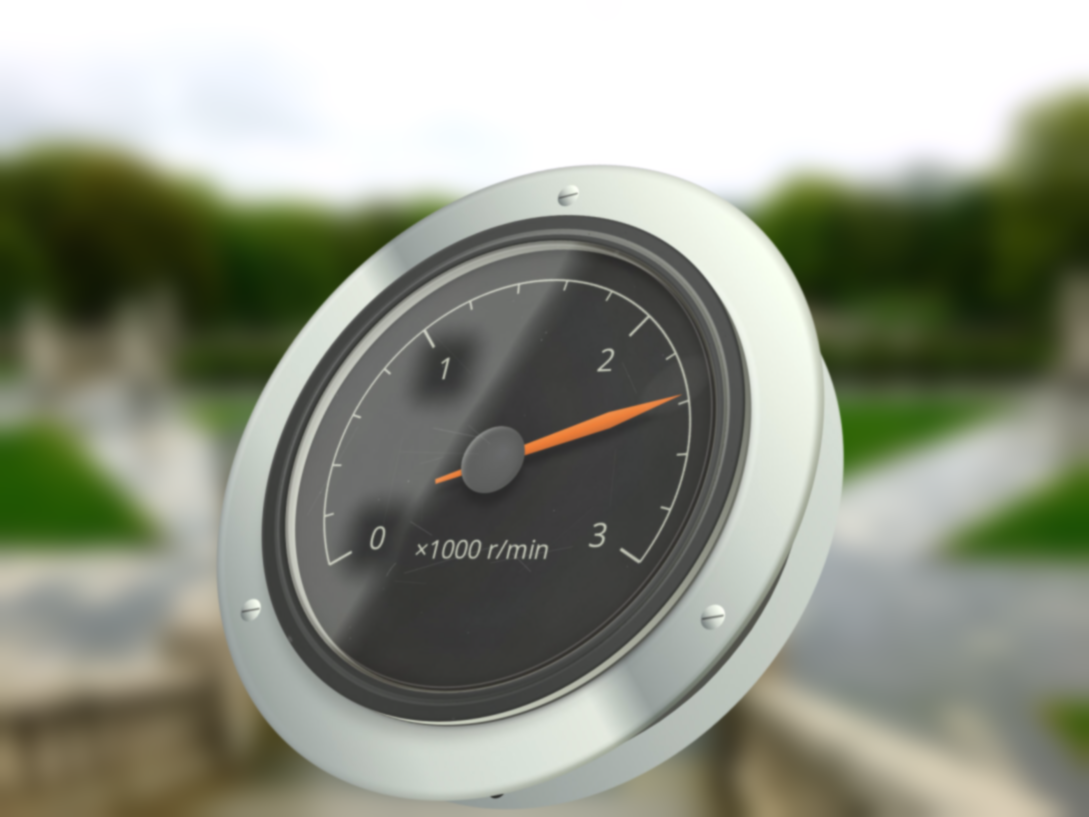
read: 2400 rpm
